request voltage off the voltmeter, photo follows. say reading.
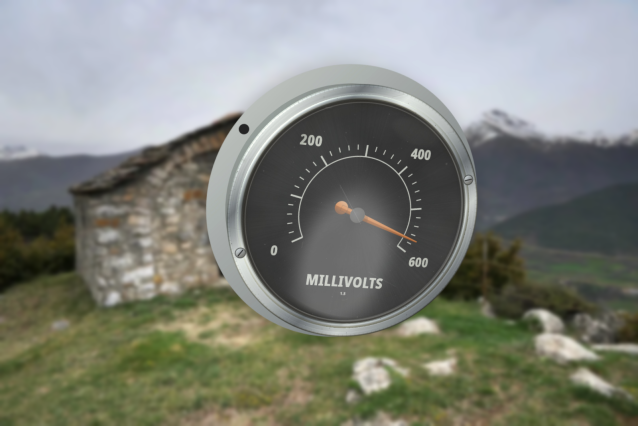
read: 570 mV
